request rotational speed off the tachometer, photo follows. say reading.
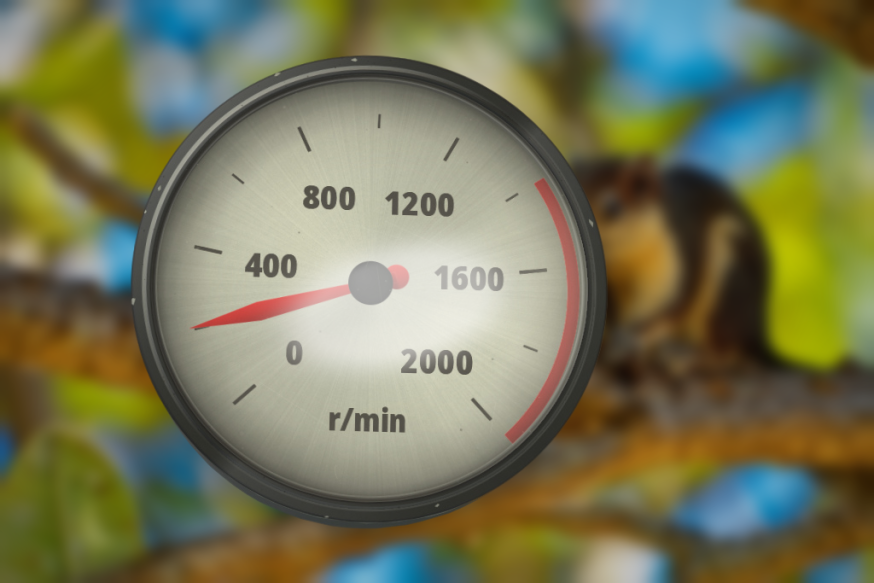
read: 200 rpm
